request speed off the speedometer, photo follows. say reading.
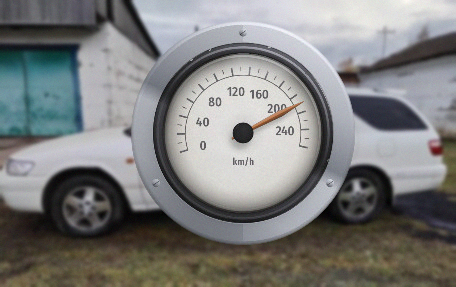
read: 210 km/h
